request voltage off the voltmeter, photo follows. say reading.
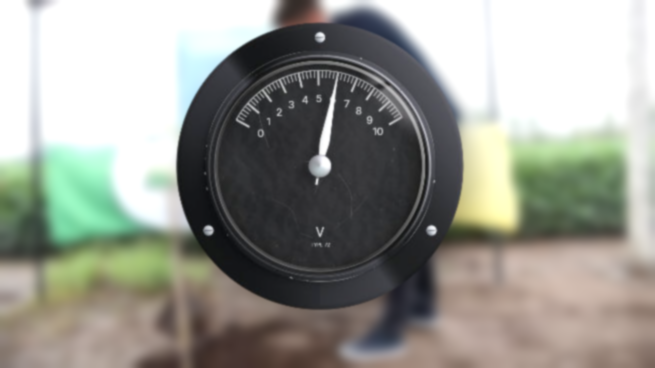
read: 6 V
